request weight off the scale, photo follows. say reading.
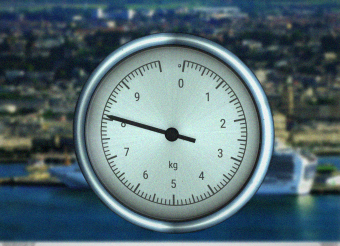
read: 8.1 kg
